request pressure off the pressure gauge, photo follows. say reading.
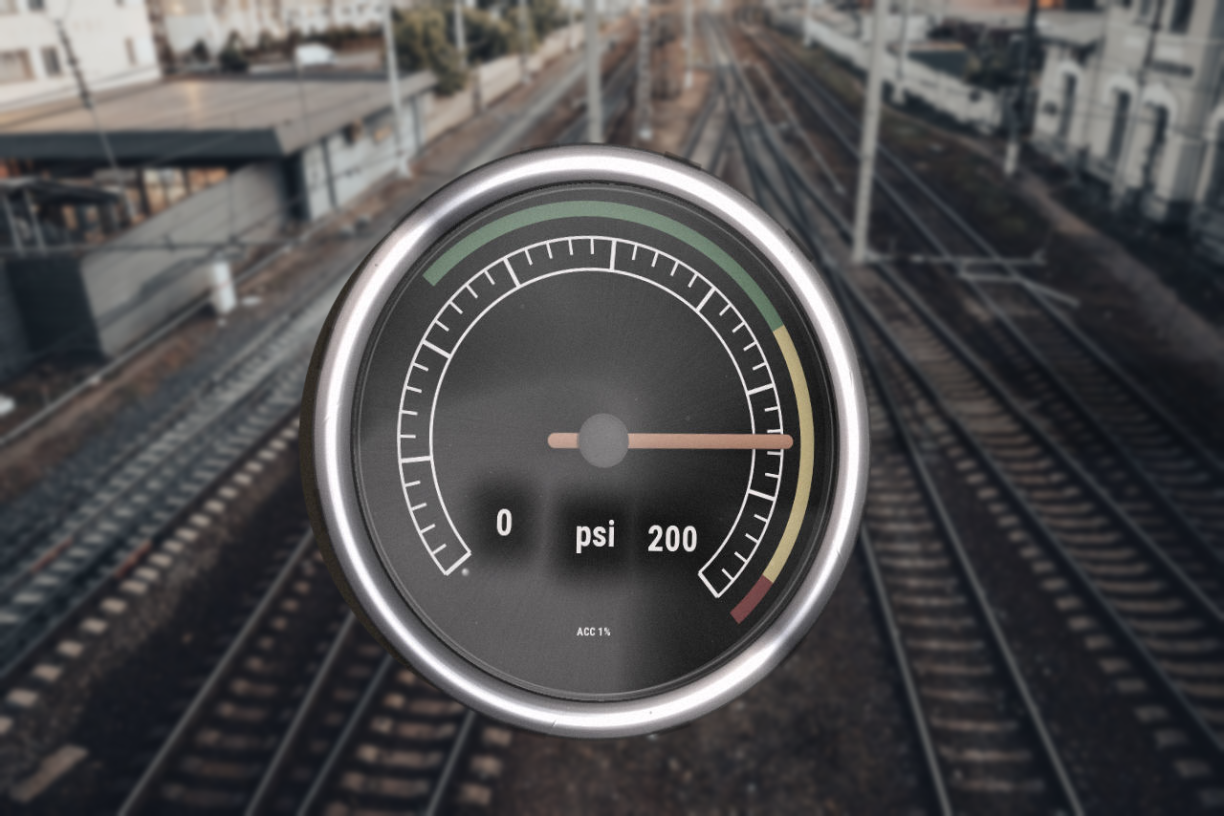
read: 162.5 psi
